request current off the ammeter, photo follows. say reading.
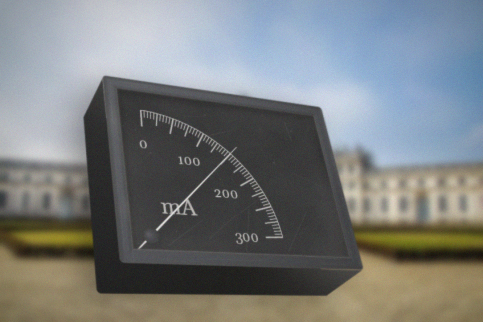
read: 150 mA
